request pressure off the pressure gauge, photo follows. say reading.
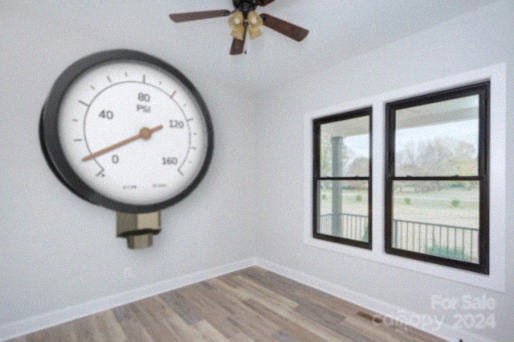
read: 10 psi
